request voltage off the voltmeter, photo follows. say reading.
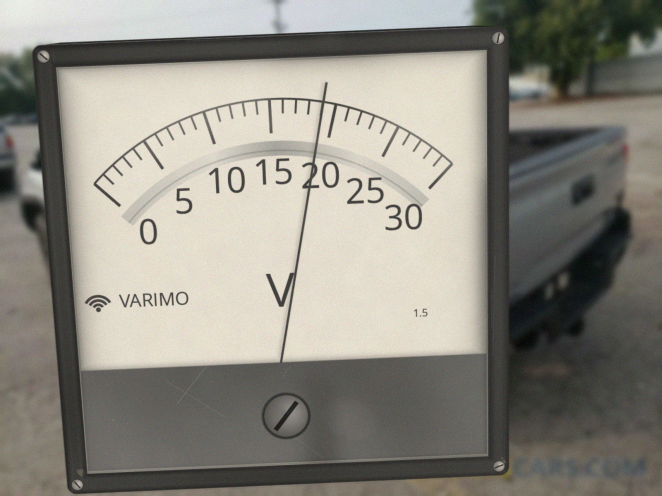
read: 19 V
